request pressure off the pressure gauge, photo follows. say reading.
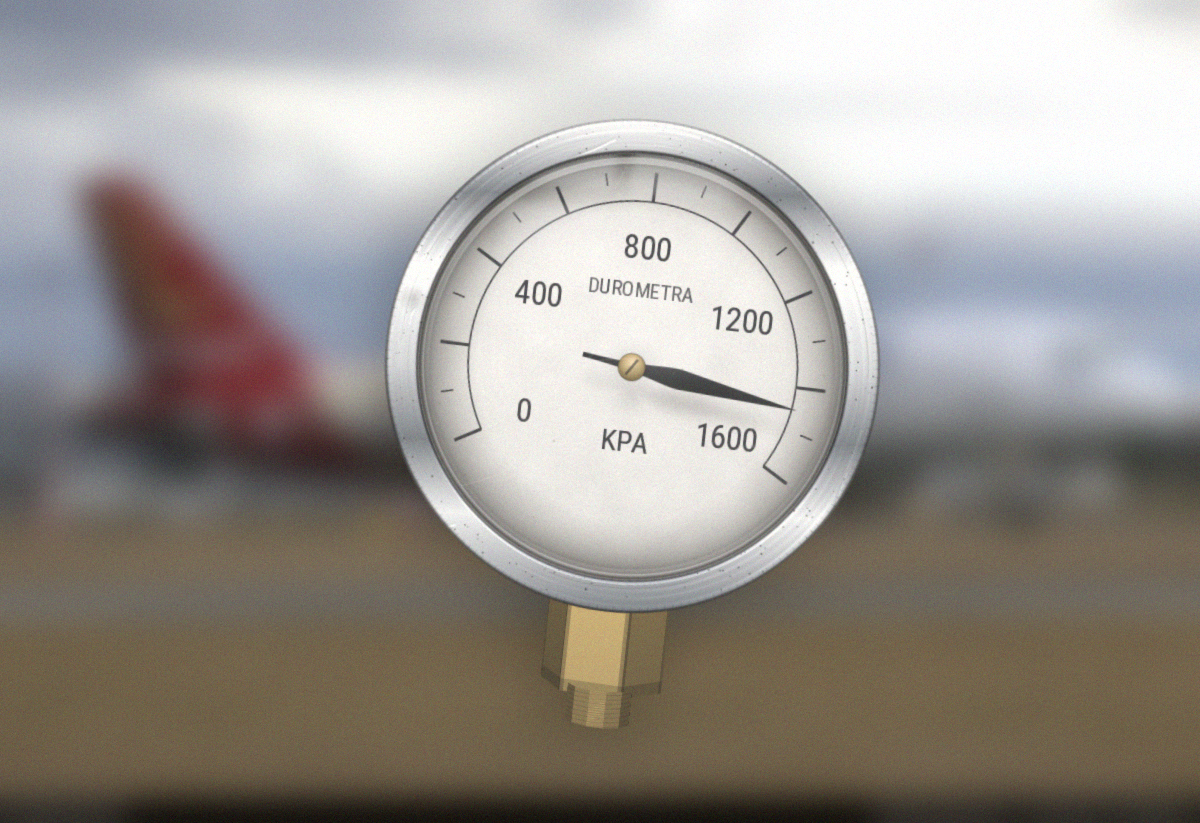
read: 1450 kPa
